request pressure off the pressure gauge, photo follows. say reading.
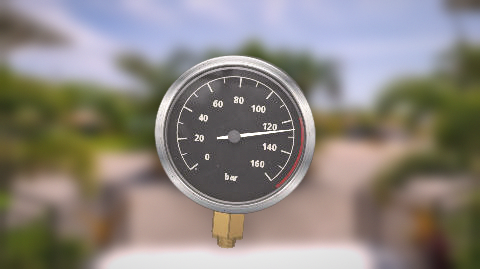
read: 125 bar
